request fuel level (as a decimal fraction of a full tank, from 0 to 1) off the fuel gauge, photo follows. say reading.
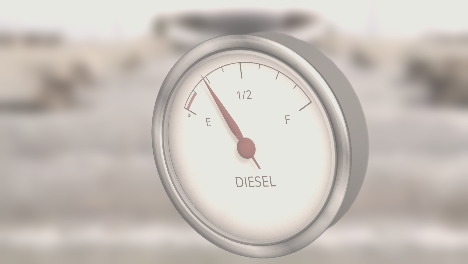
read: 0.25
